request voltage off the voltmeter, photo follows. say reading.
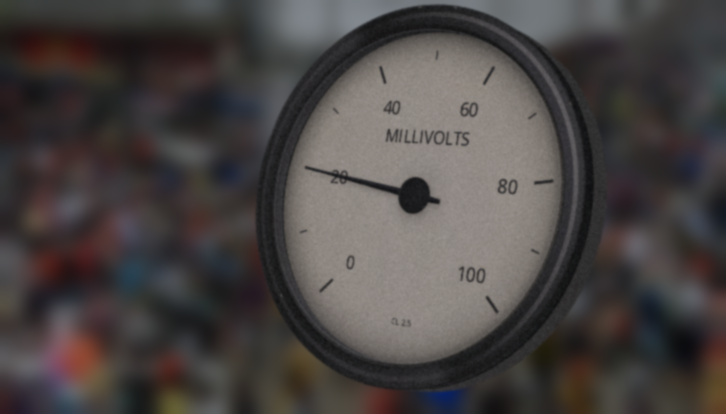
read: 20 mV
